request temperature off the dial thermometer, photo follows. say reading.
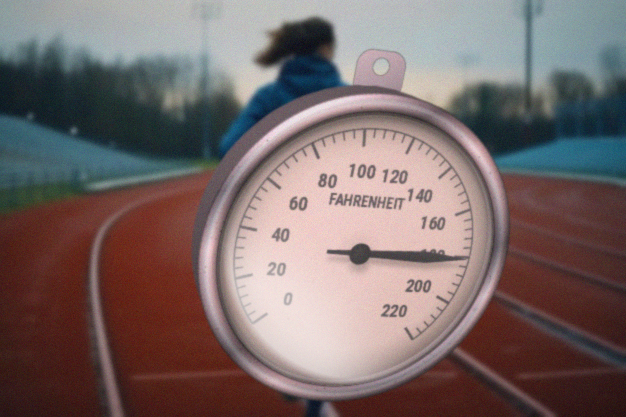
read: 180 °F
